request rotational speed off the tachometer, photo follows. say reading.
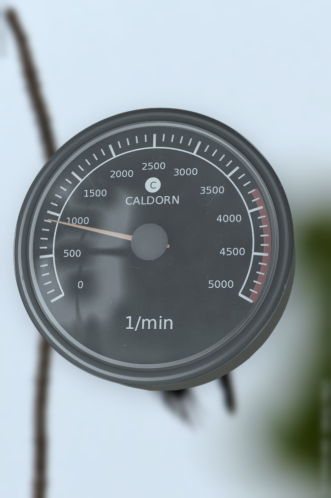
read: 900 rpm
